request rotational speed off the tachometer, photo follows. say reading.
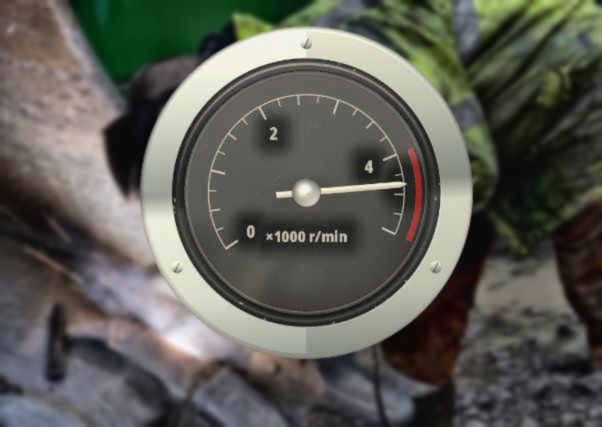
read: 4375 rpm
